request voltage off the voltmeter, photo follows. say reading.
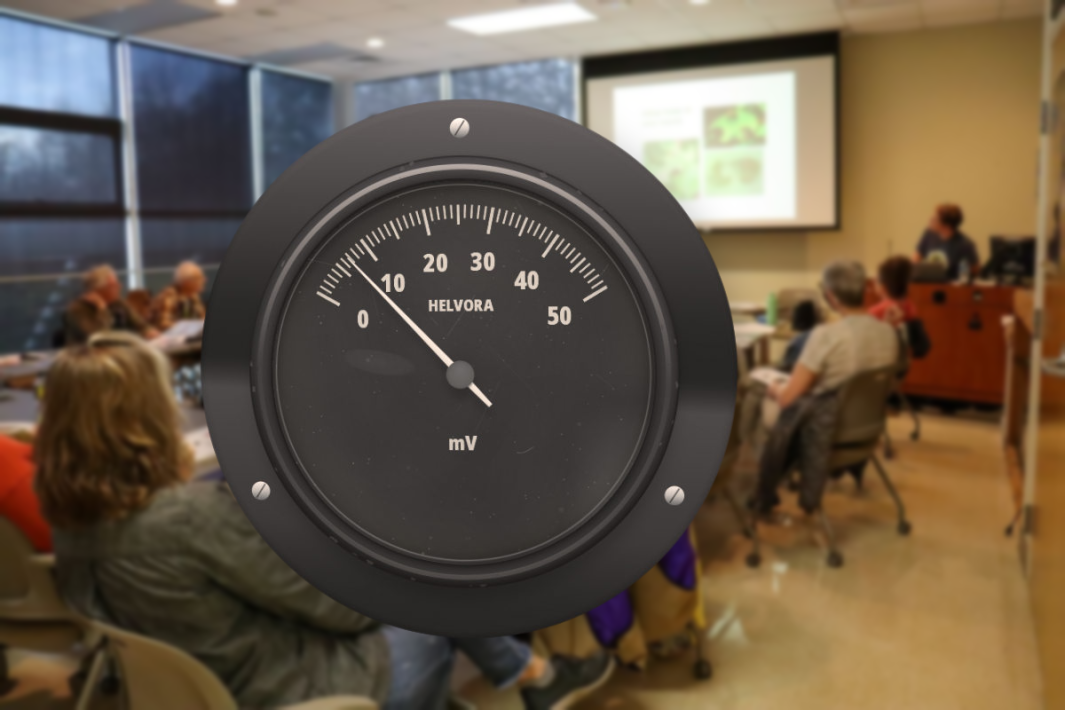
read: 7 mV
